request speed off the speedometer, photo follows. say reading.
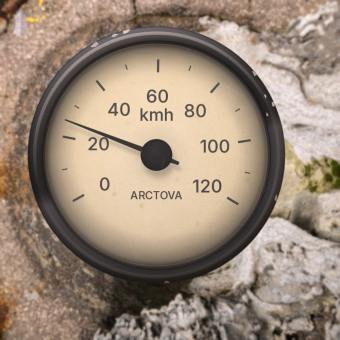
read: 25 km/h
